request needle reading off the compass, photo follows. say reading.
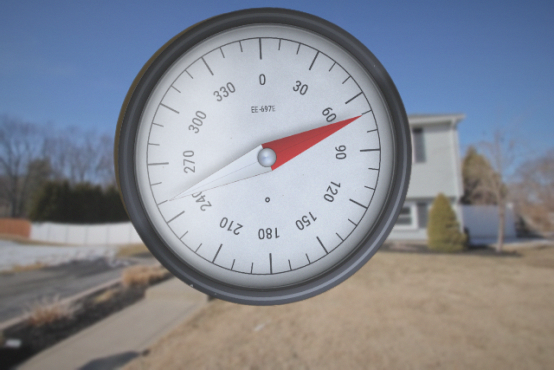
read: 70 °
